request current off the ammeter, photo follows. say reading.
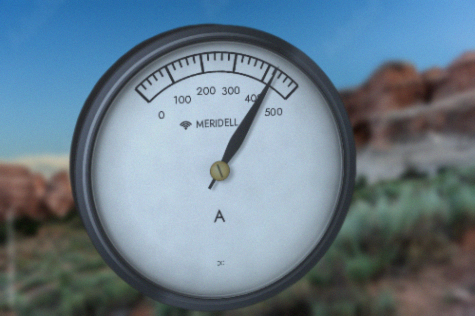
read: 420 A
